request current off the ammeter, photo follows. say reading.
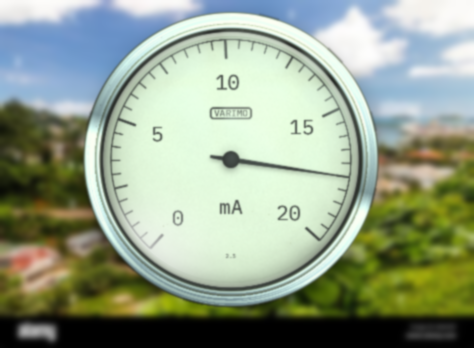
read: 17.5 mA
